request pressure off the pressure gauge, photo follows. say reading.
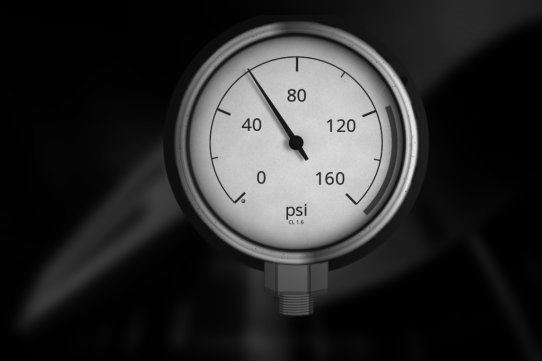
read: 60 psi
